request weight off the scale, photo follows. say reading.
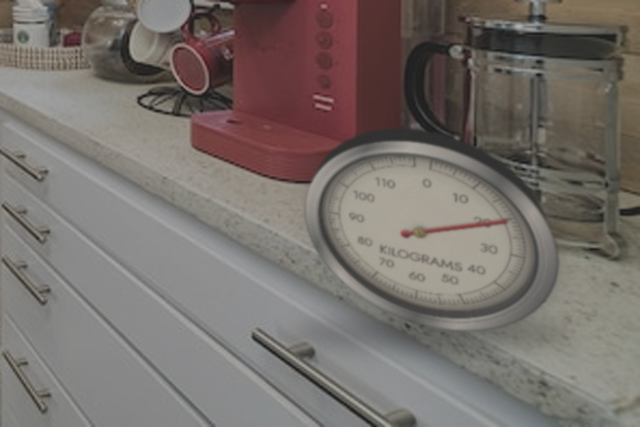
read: 20 kg
